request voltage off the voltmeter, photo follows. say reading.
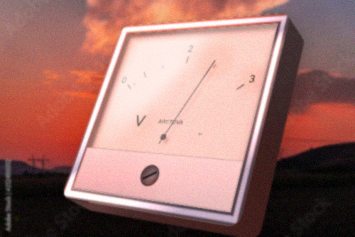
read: 2.5 V
